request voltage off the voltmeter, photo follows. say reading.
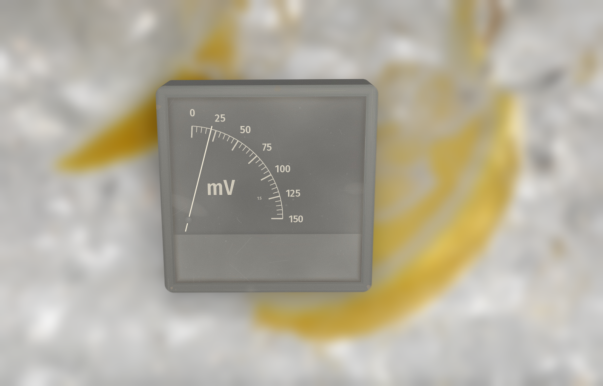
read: 20 mV
